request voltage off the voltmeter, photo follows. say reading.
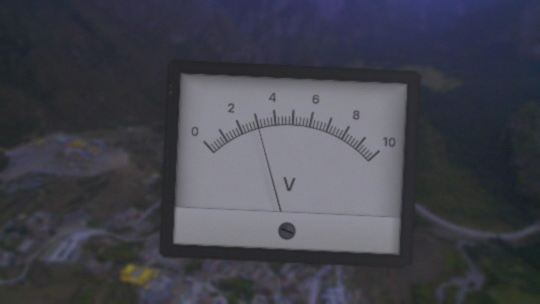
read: 3 V
